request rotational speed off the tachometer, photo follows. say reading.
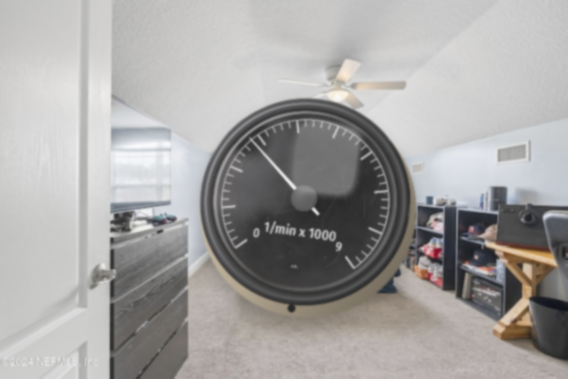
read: 2800 rpm
